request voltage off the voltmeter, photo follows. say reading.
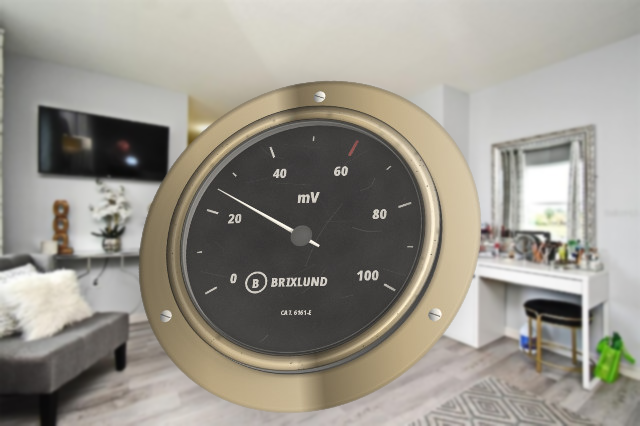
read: 25 mV
